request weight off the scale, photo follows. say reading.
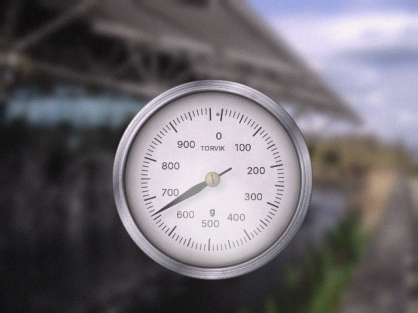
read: 660 g
